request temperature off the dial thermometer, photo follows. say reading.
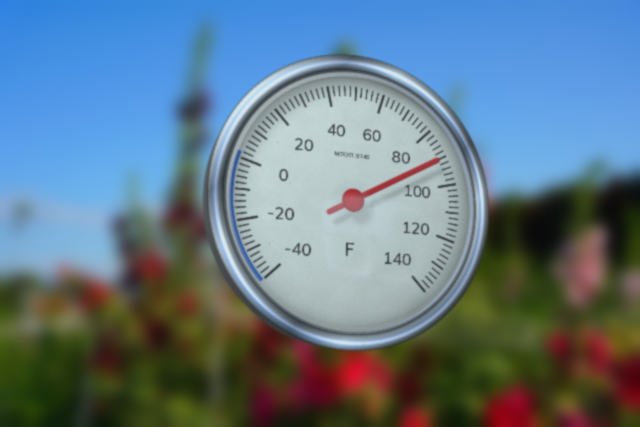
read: 90 °F
